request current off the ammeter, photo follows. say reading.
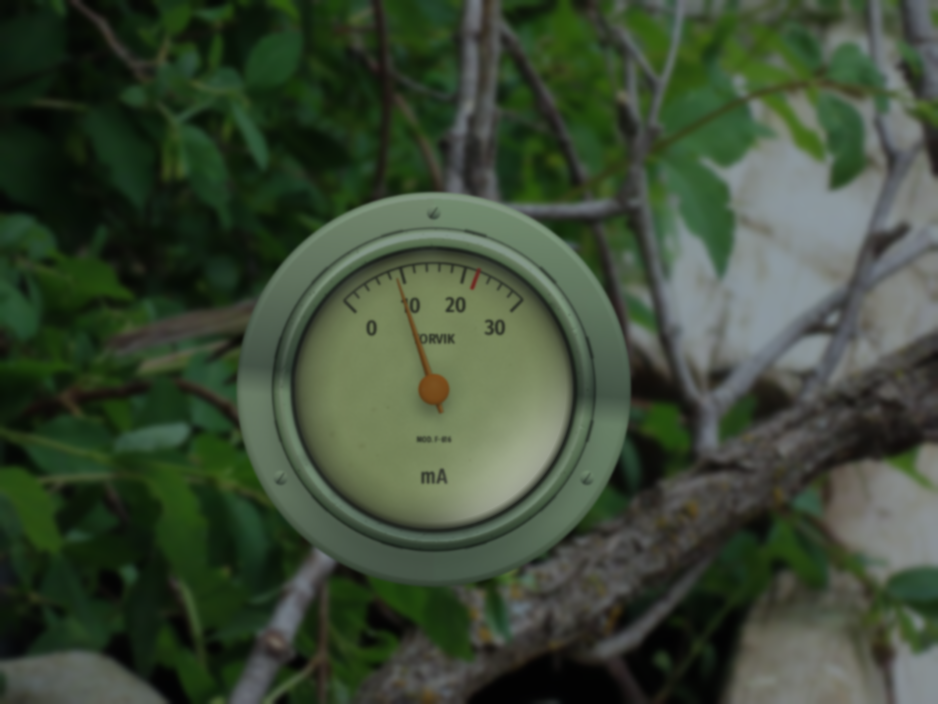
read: 9 mA
